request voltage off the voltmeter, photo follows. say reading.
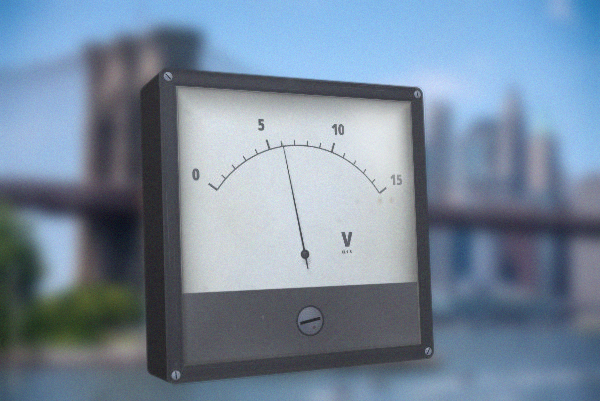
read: 6 V
